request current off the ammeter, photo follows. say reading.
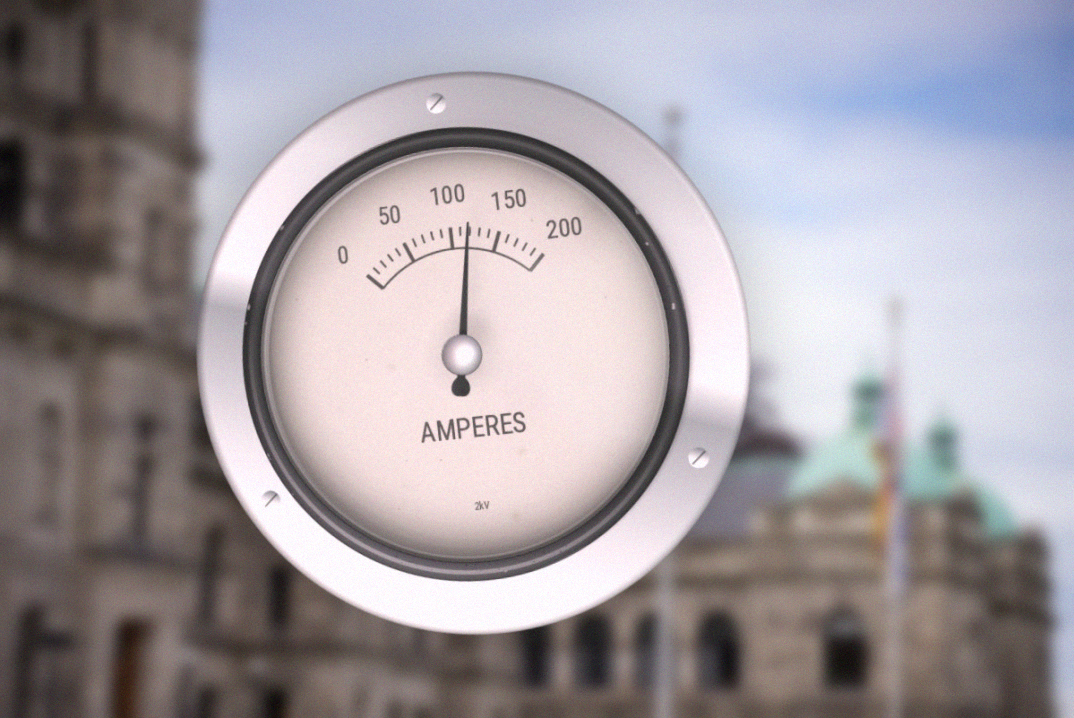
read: 120 A
